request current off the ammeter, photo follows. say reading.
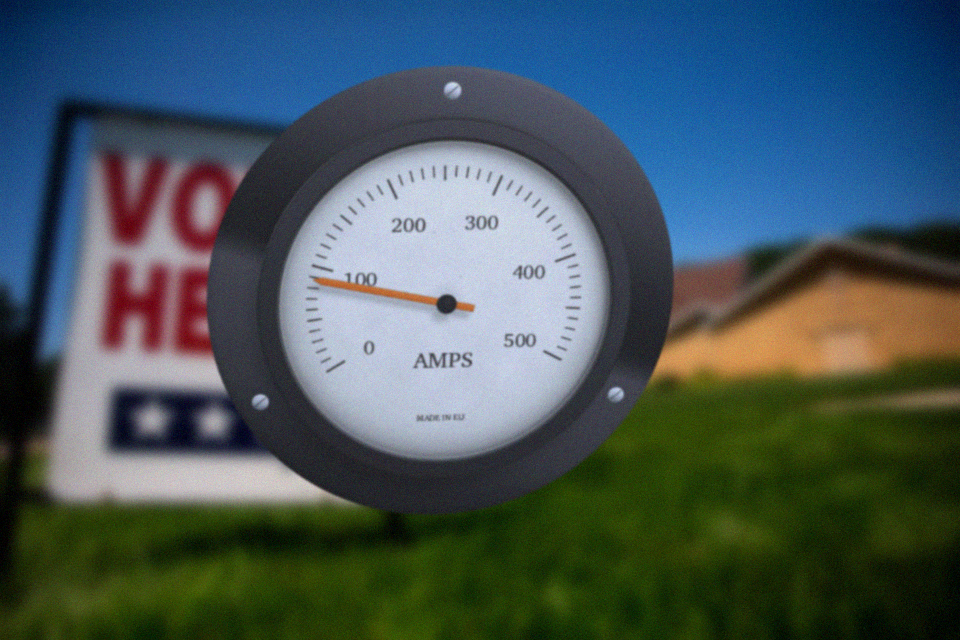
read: 90 A
